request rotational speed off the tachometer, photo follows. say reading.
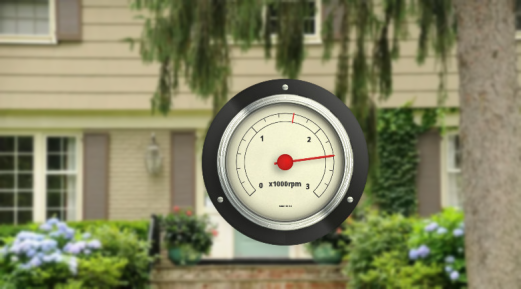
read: 2400 rpm
